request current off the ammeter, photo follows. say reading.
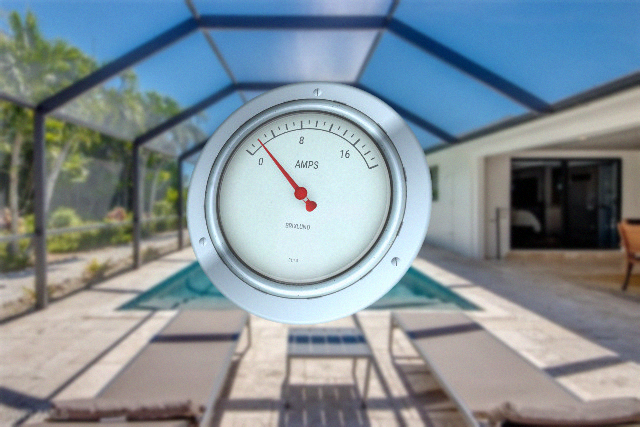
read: 2 A
